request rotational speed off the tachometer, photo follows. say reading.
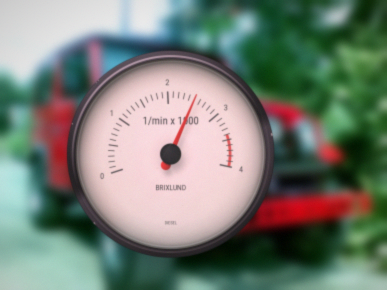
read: 2500 rpm
